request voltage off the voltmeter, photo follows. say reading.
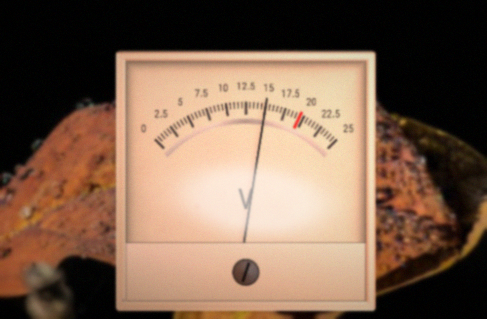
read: 15 V
